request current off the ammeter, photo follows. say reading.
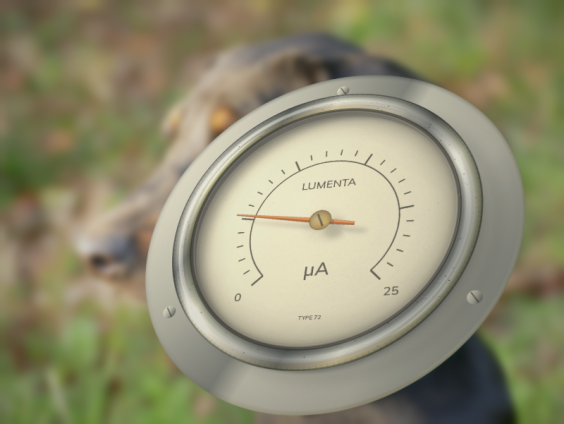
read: 5 µA
